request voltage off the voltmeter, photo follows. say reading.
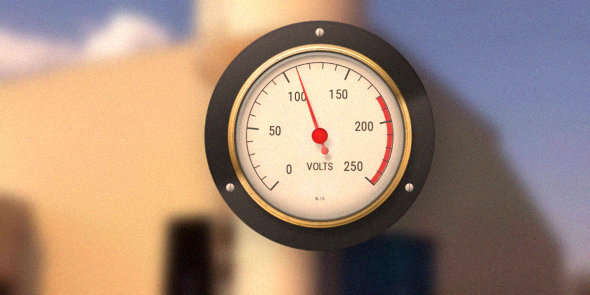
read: 110 V
